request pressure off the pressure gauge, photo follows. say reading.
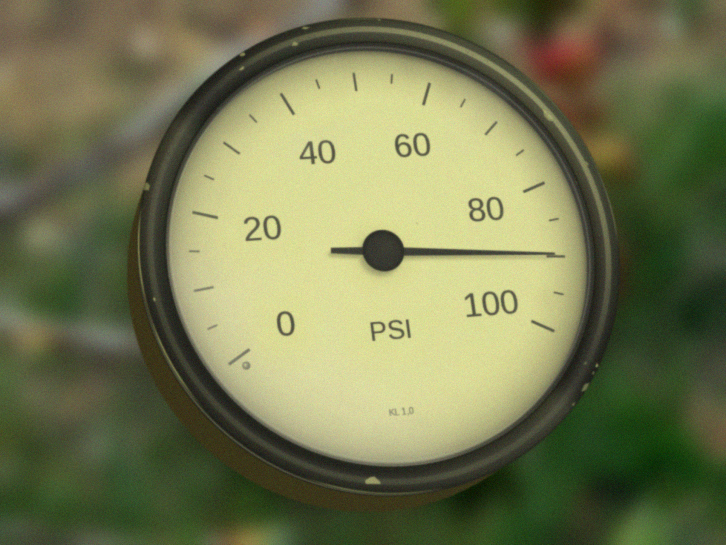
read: 90 psi
